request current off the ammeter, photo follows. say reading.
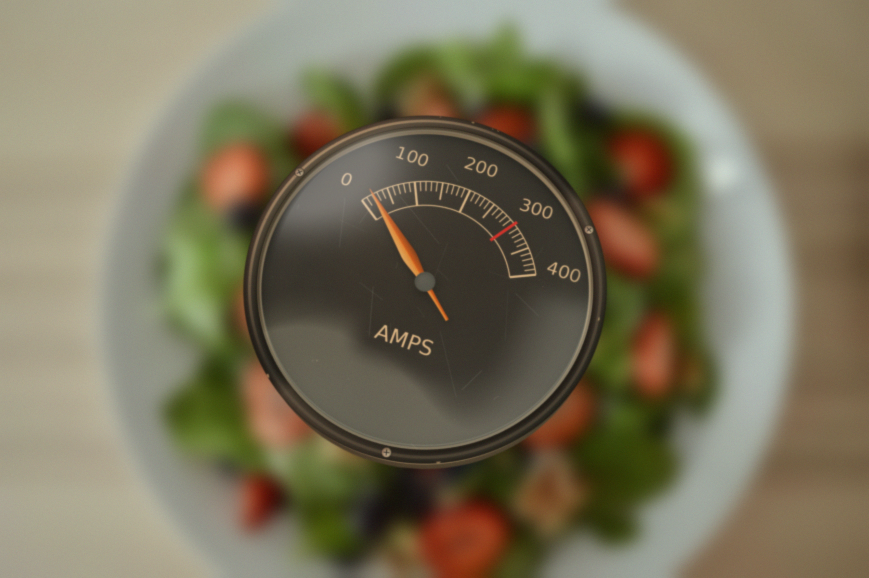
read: 20 A
